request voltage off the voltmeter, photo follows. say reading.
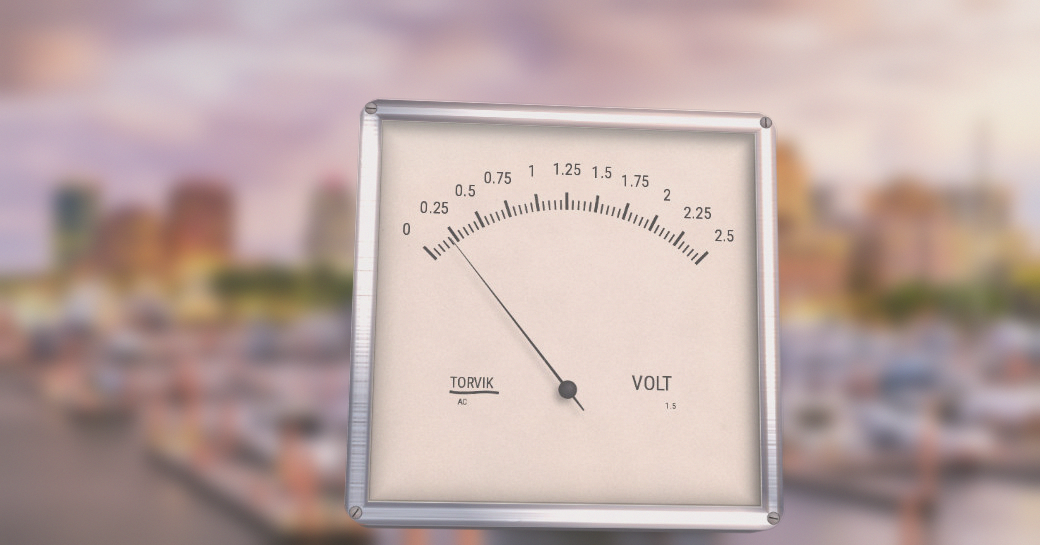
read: 0.2 V
